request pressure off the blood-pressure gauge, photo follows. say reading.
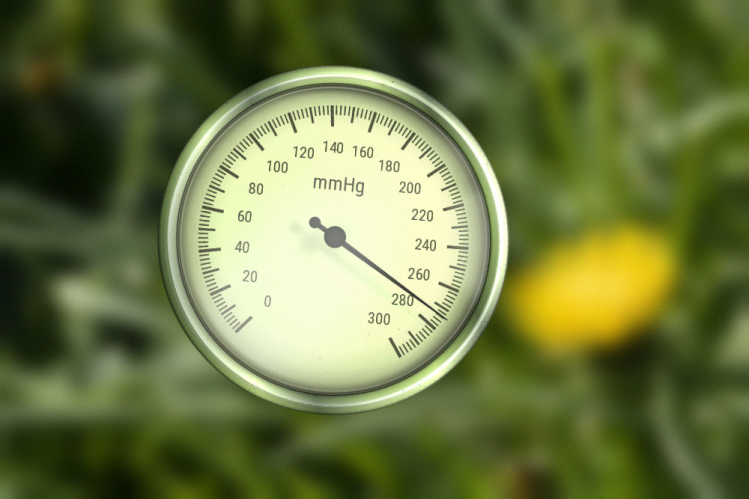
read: 274 mmHg
